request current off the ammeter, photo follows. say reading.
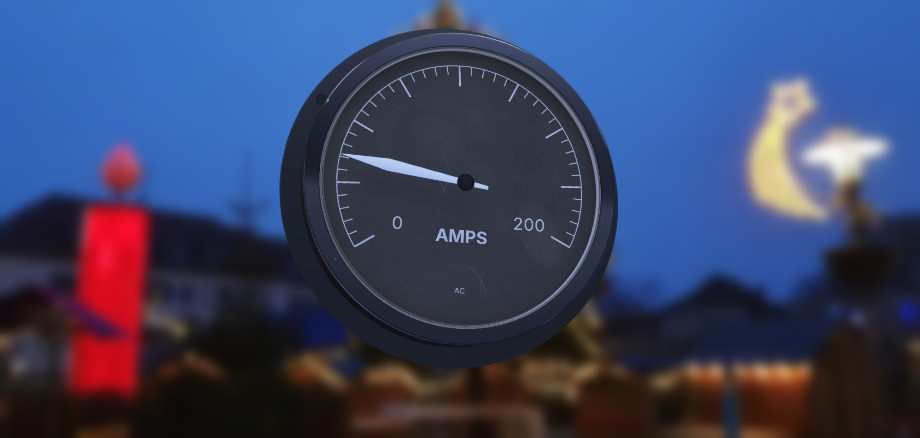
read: 35 A
